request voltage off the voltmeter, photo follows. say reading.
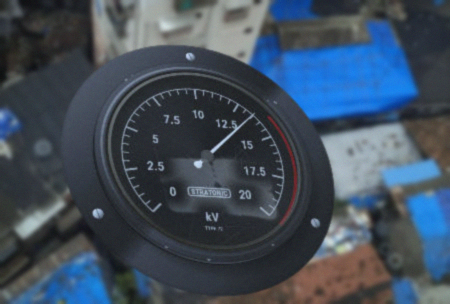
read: 13.5 kV
